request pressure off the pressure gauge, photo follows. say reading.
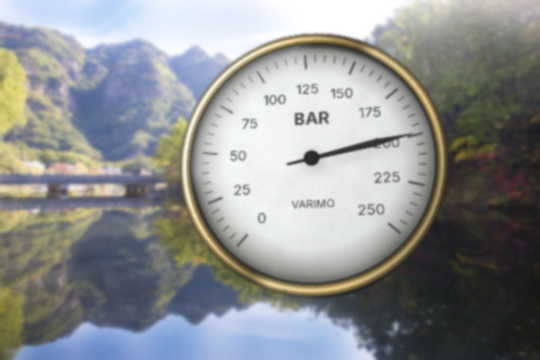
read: 200 bar
